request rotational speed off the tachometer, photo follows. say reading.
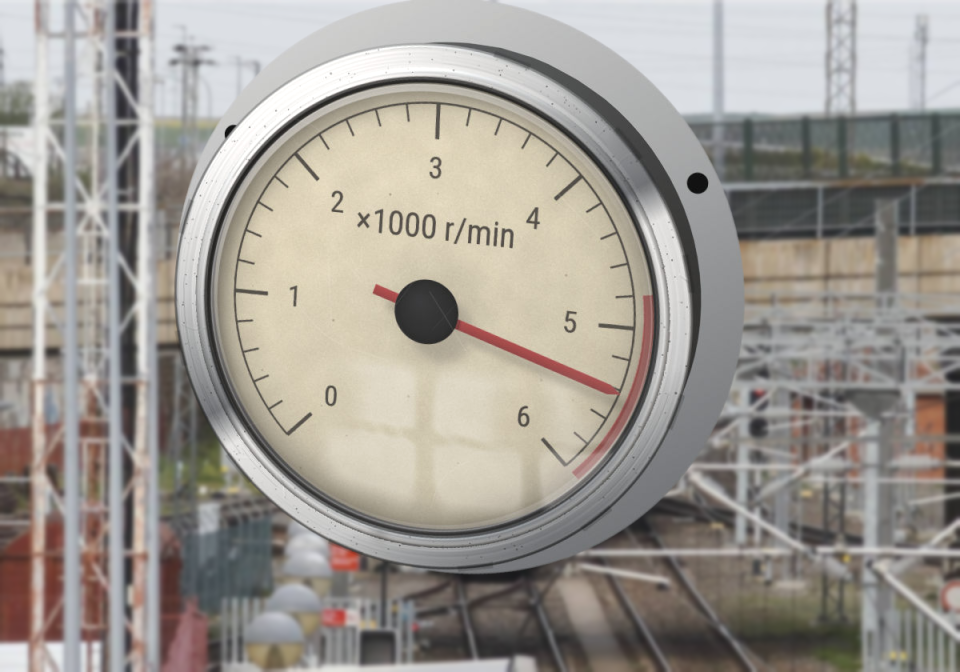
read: 5400 rpm
